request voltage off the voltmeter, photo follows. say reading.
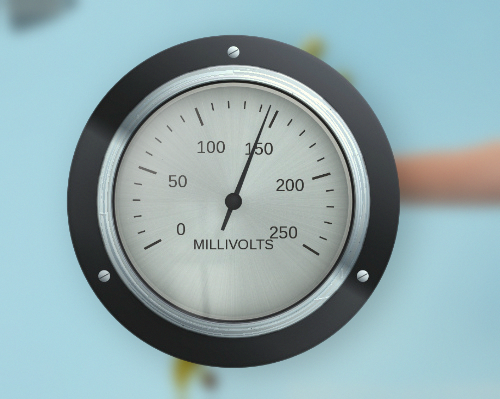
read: 145 mV
